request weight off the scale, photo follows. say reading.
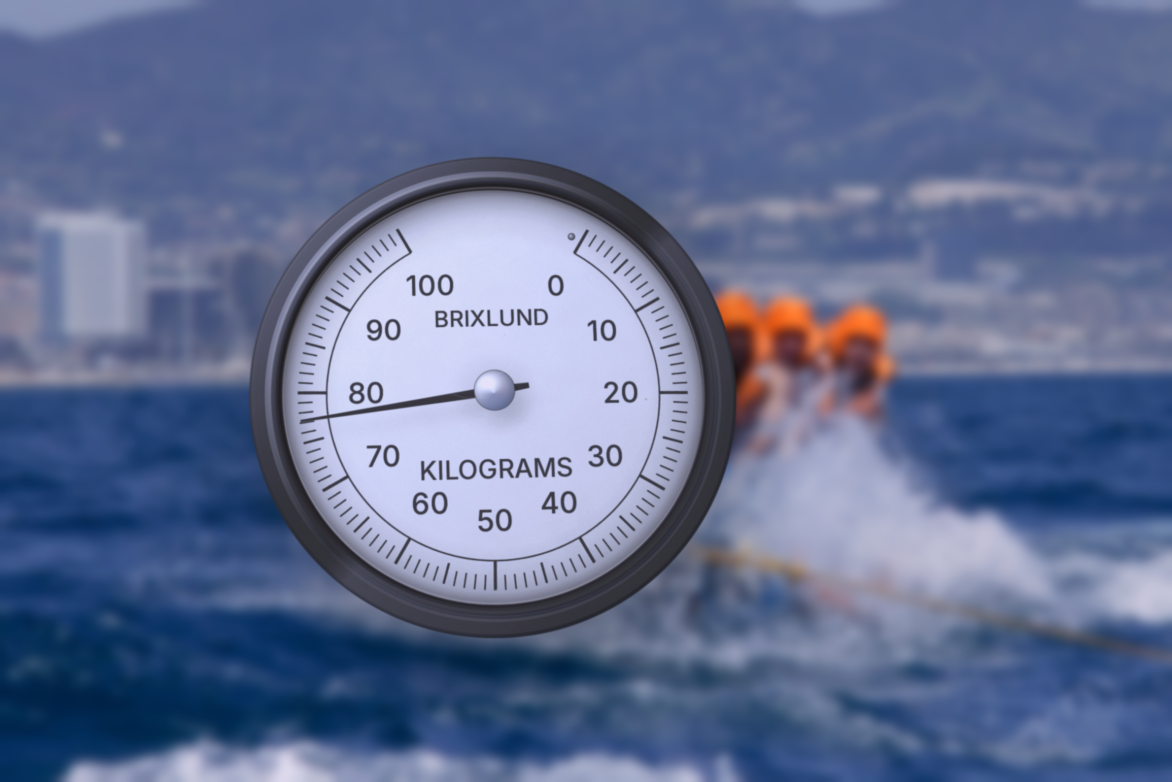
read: 77 kg
